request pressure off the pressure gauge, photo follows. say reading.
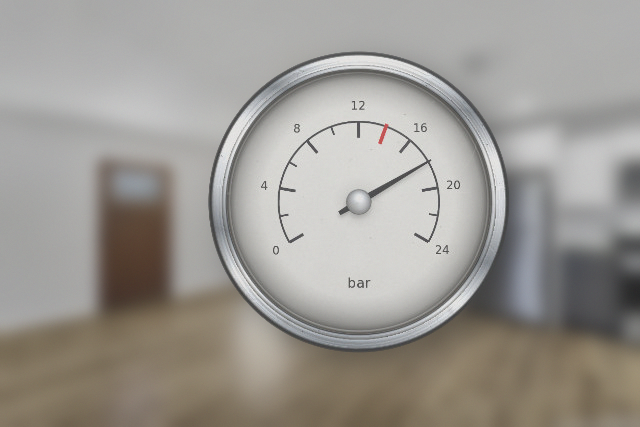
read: 18 bar
